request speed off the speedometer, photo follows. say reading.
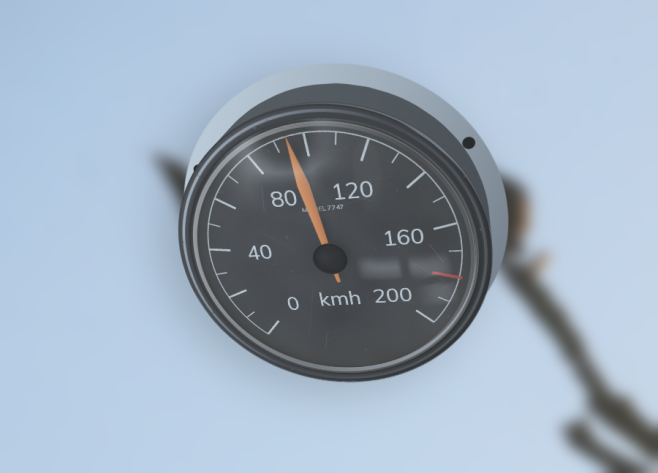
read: 95 km/h
